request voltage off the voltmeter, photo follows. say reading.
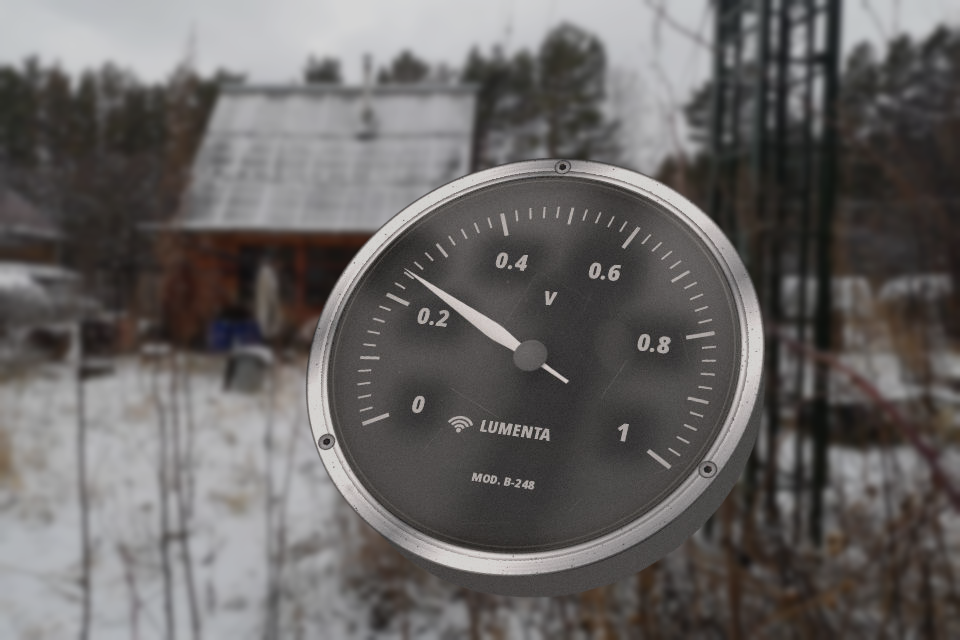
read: 0.24 V
